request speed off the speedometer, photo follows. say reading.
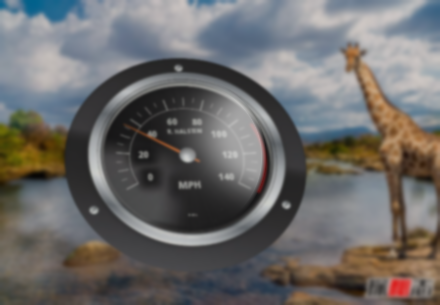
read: 35 mph
